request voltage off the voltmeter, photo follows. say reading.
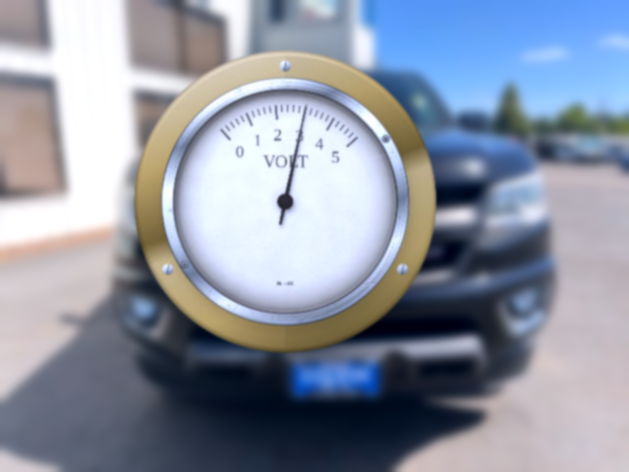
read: 3 V
